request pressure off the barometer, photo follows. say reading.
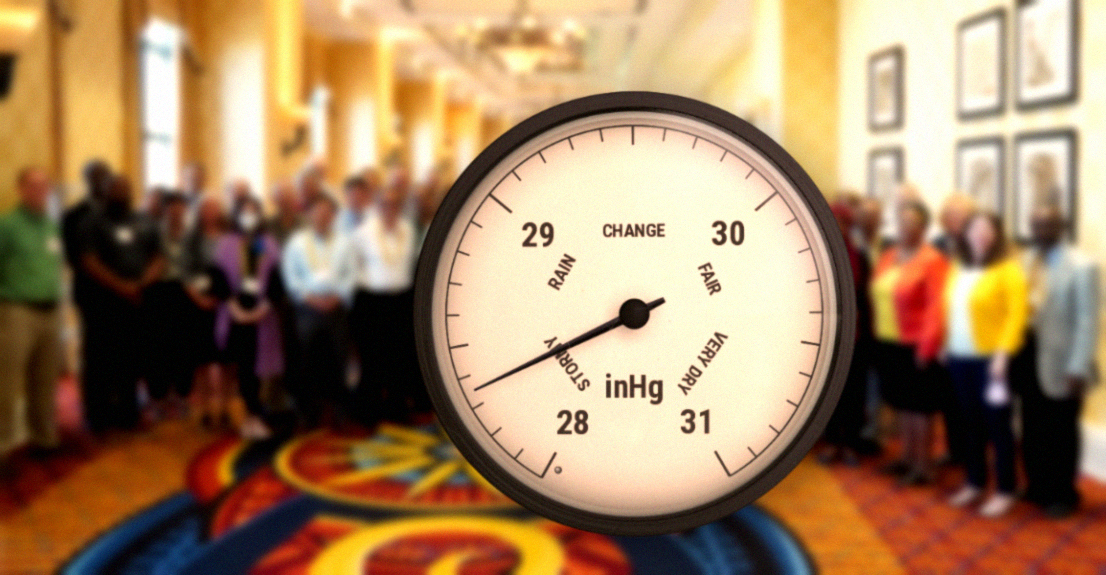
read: 28.35 inHg
